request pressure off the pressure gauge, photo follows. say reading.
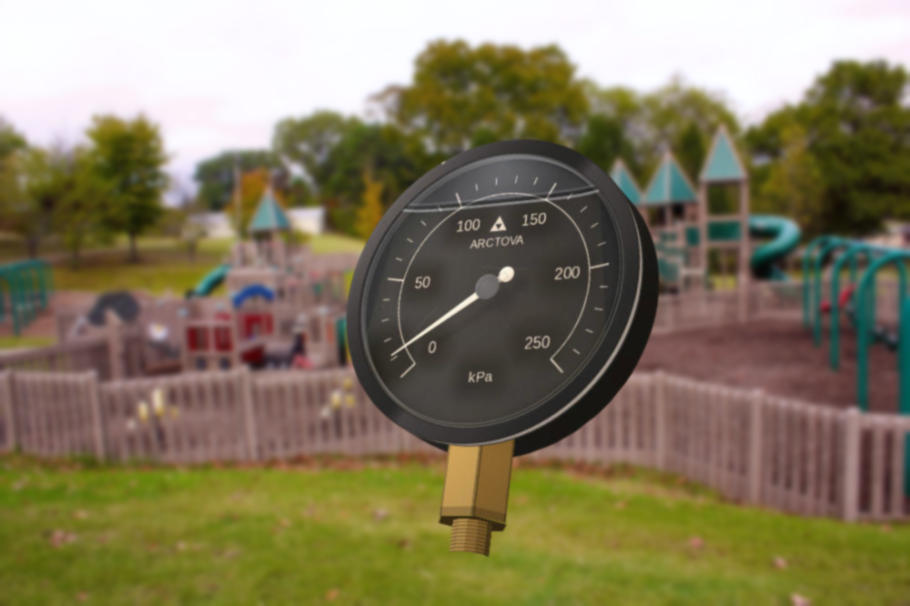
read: 10 kPa
